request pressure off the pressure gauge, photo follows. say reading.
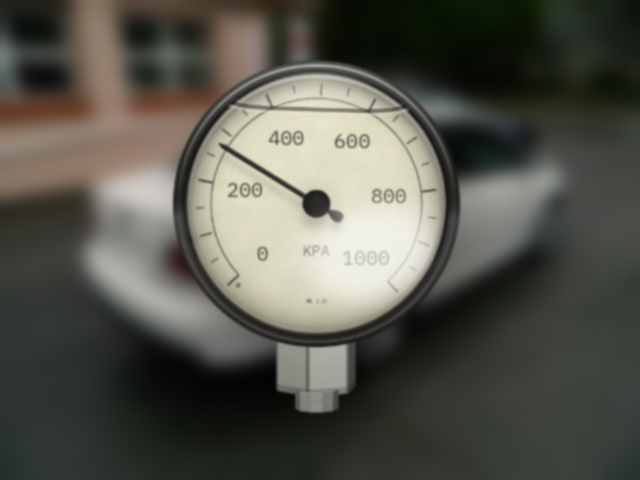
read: 275 kPa
